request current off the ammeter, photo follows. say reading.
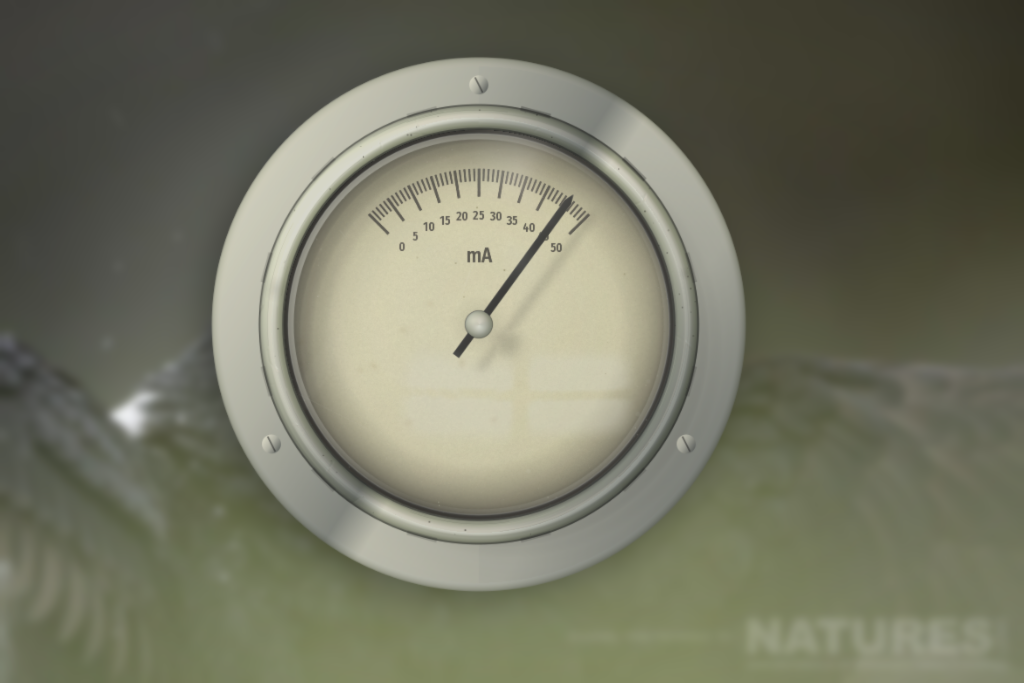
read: 45 mA
